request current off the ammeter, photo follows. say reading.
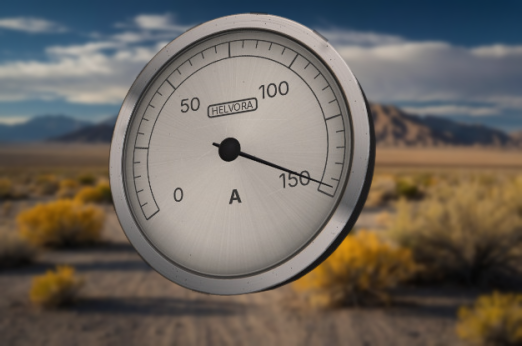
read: 147.5 A
